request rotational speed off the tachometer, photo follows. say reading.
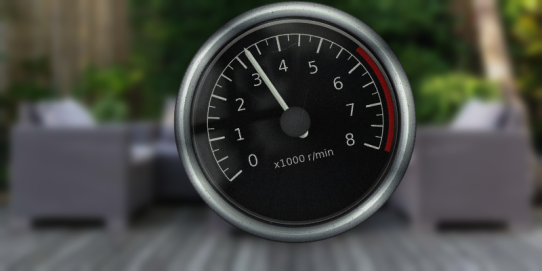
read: 3250 rpm
